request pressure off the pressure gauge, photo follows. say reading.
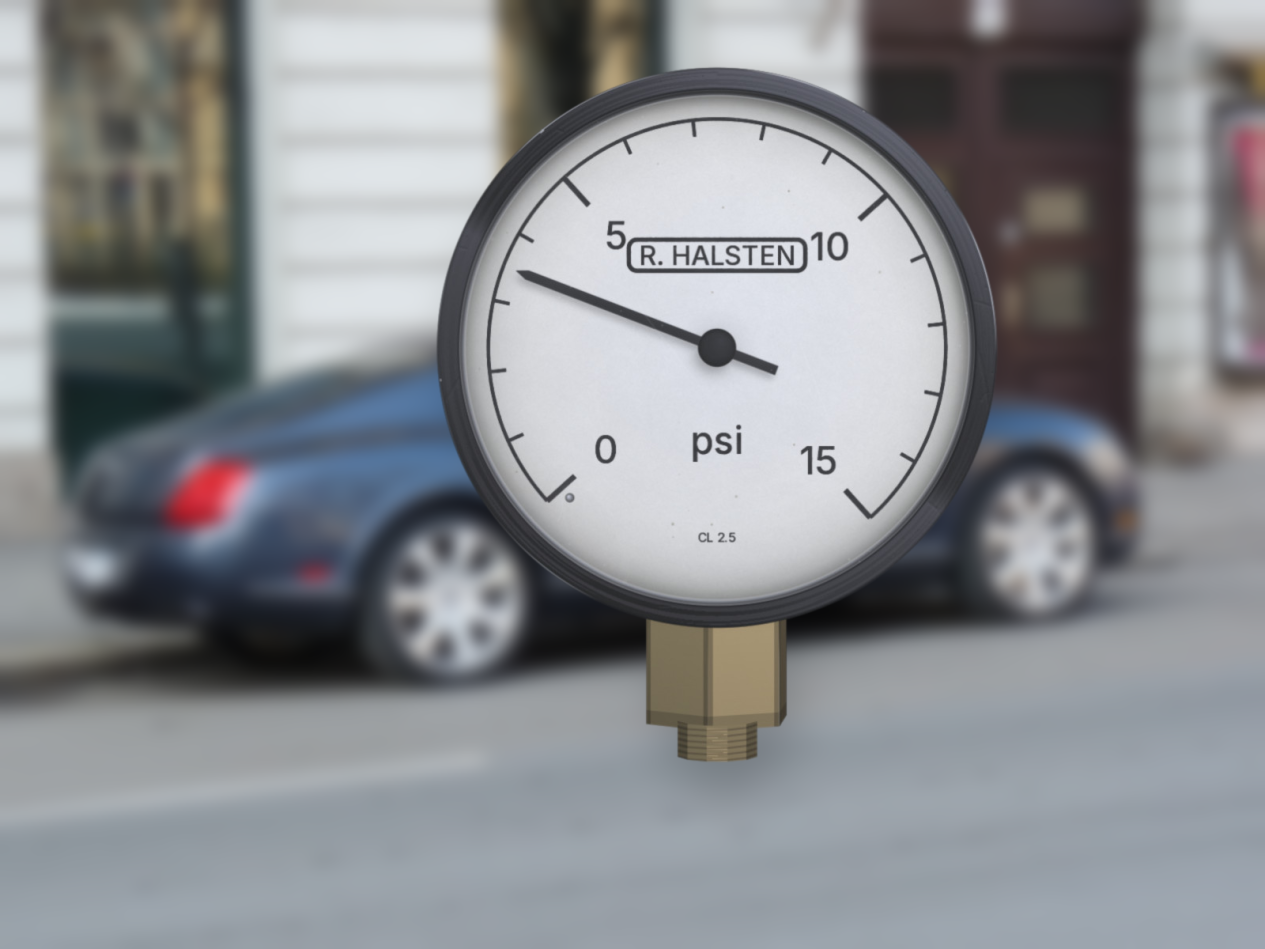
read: 3.5 psi
